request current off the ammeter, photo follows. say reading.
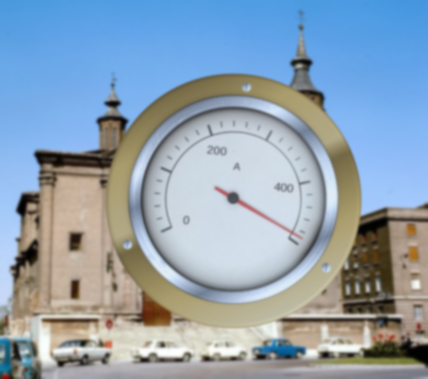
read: 490 A
